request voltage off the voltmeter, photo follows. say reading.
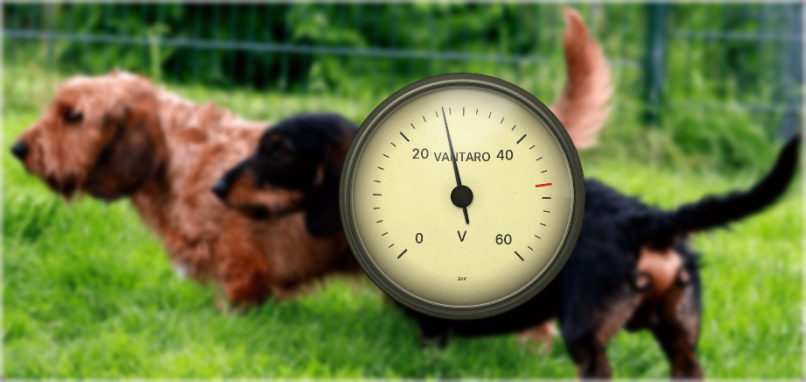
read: 27 V
